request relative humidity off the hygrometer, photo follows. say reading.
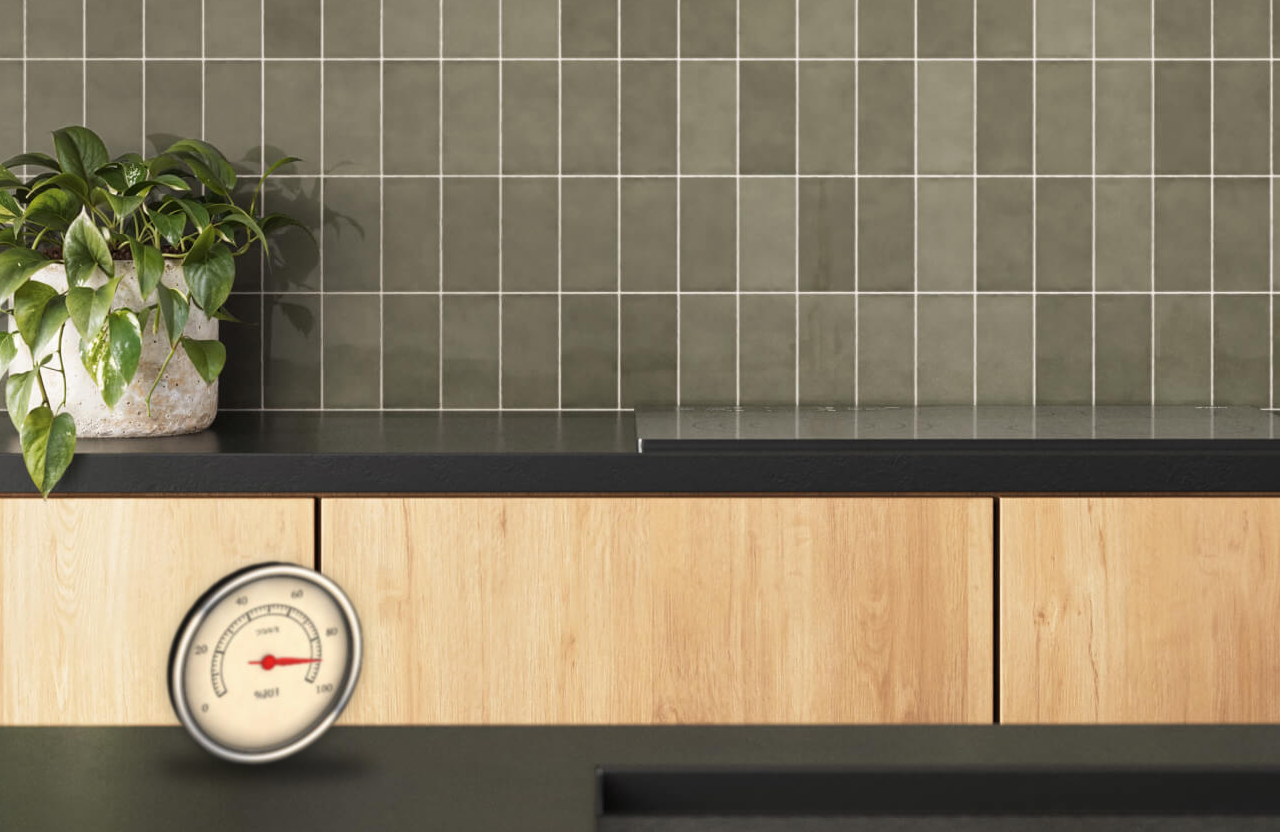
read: 90 %
